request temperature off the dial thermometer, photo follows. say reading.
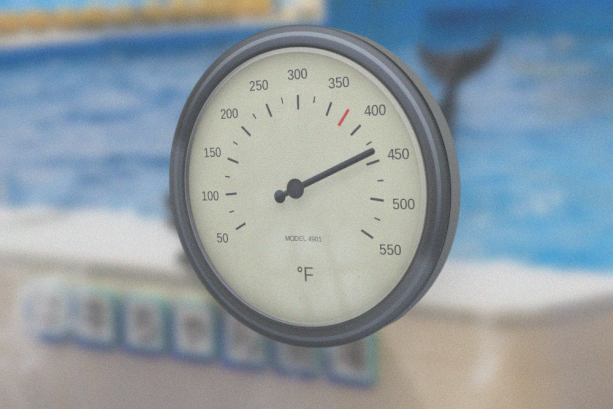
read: 437.5 °F
